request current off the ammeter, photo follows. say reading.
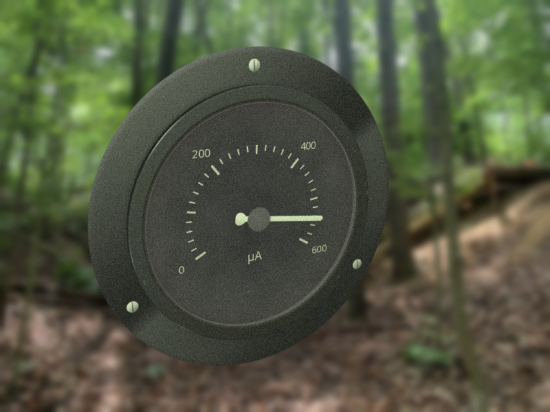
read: 540 µA
